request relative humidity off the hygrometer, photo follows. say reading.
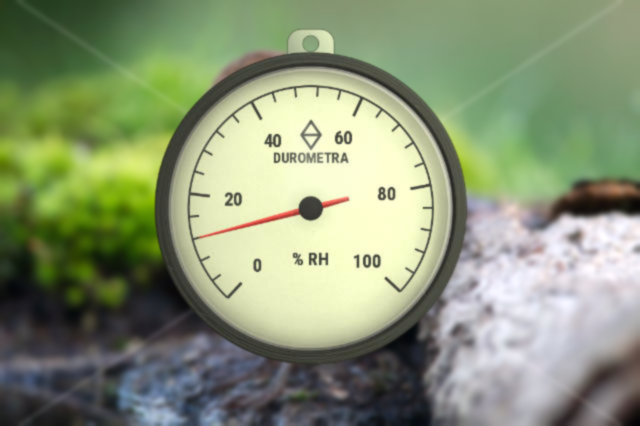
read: 12 %
